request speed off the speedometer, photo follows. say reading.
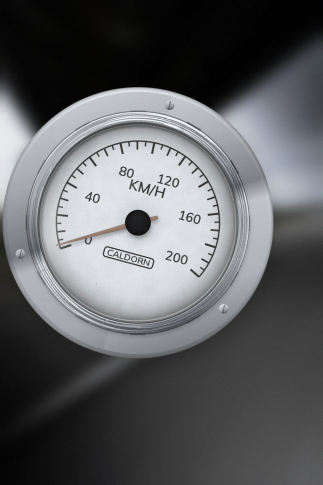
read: 2.5 km/h
